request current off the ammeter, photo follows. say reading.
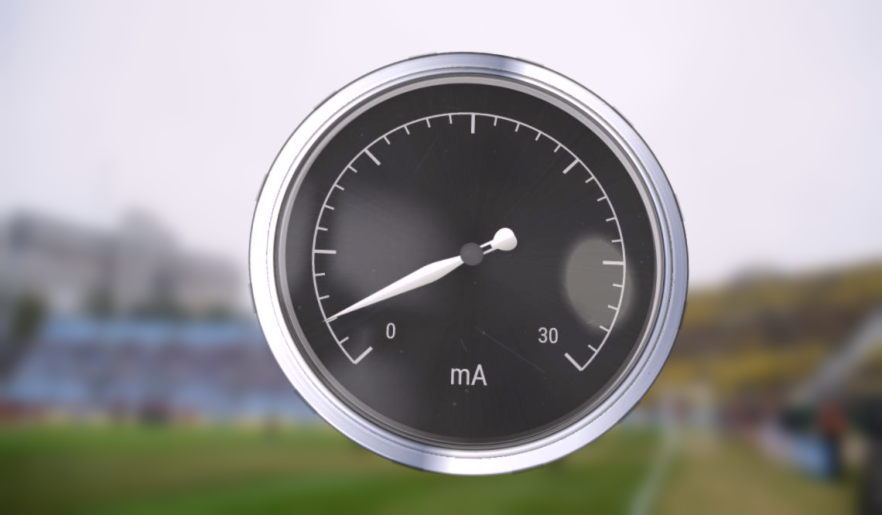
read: 2 mA
